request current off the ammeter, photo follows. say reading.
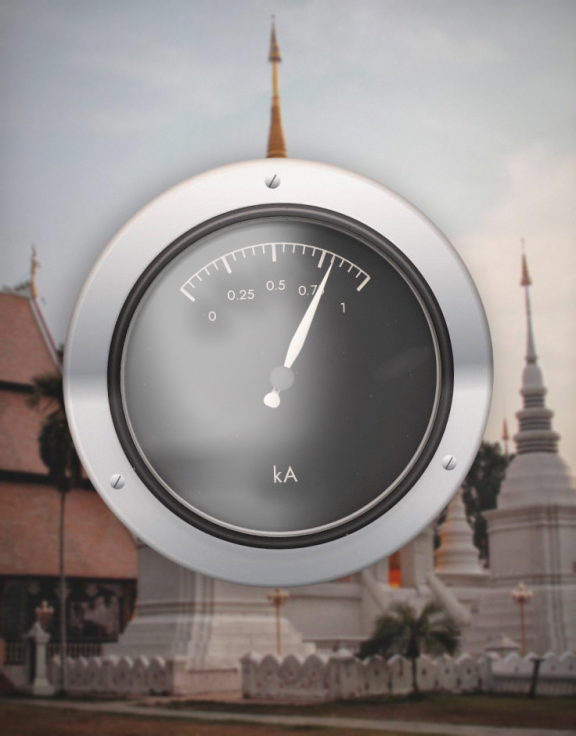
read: 0.8 kA
